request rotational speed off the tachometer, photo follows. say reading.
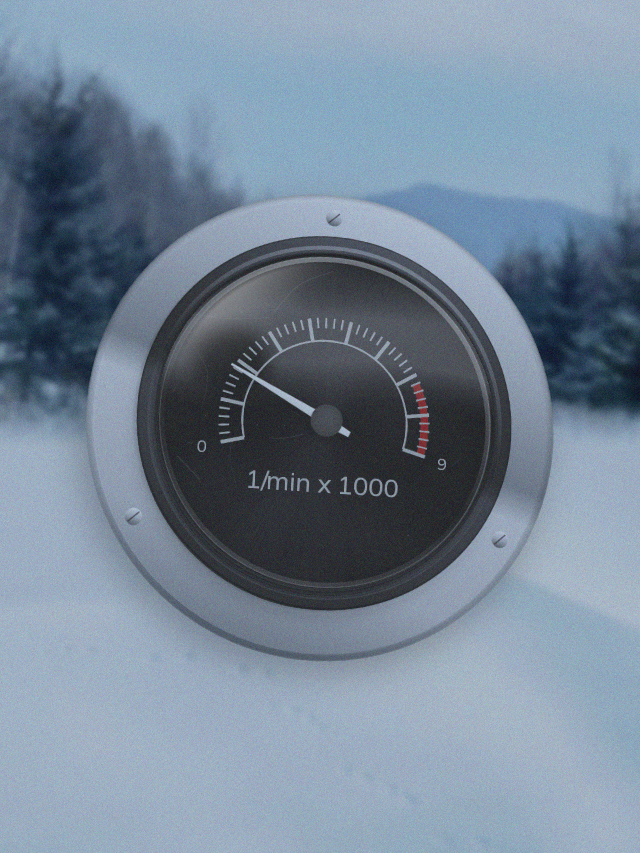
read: 1800 rpm
